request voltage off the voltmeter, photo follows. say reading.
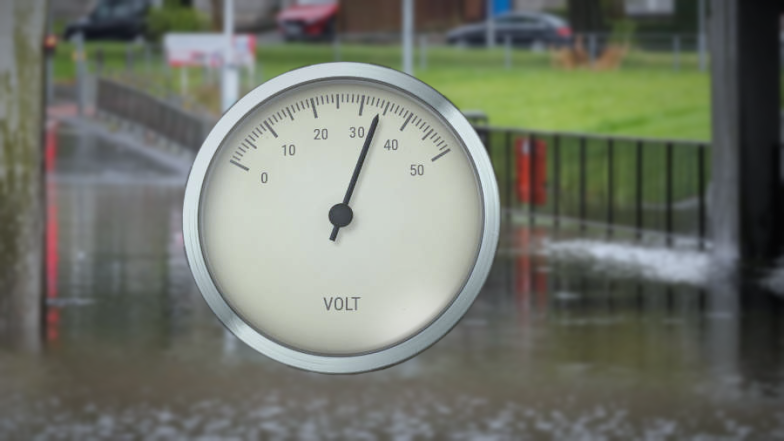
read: 34 V
